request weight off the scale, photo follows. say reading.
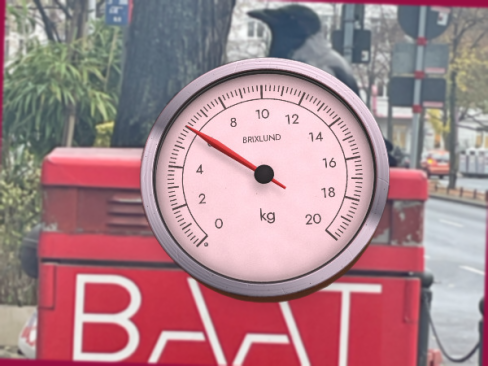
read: 6 kg
